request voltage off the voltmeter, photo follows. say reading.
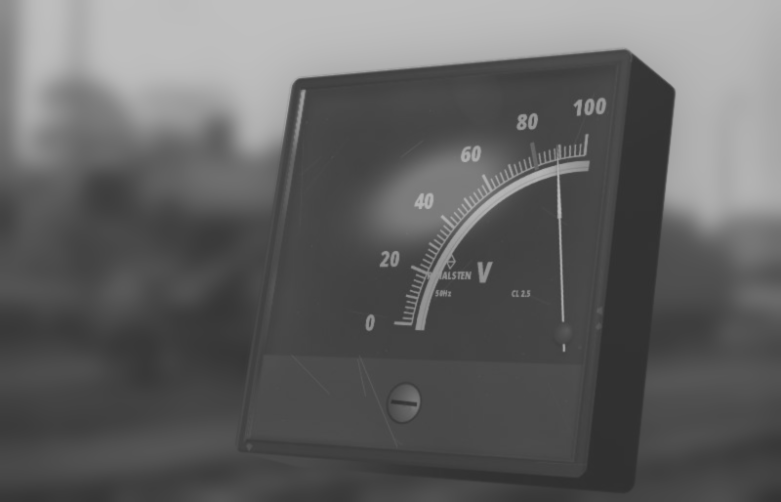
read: 90 V
